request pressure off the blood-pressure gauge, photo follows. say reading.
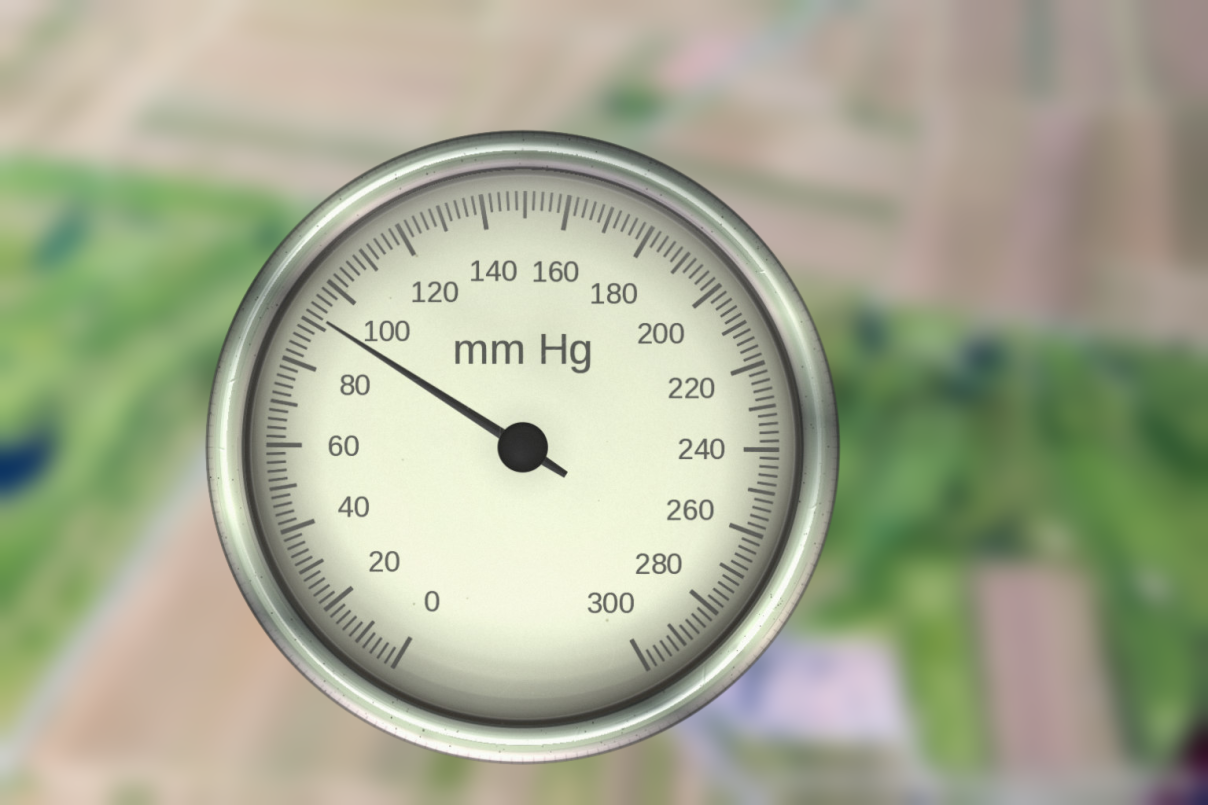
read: 92 mmHg
